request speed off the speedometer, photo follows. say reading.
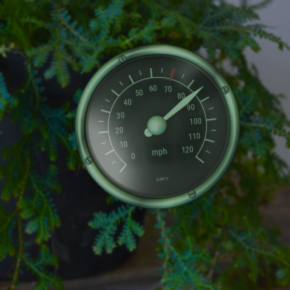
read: 85 mph
